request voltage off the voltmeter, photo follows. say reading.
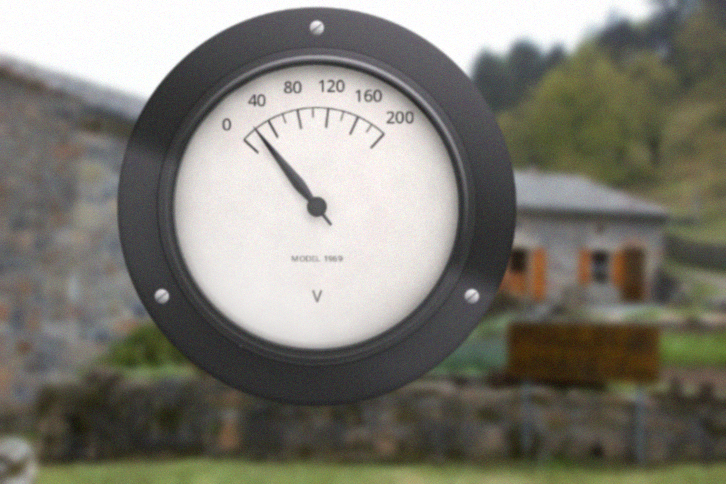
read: 20 V
